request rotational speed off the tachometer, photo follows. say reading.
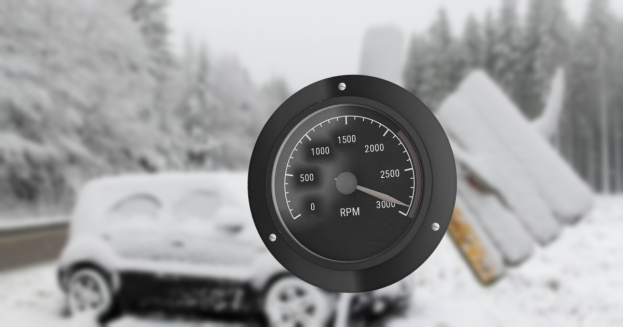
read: 2900 rpm
